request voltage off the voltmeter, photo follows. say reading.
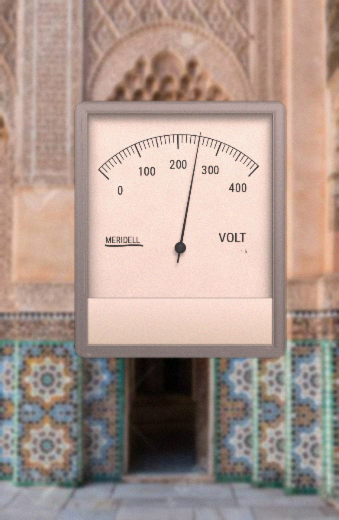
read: 250 V
